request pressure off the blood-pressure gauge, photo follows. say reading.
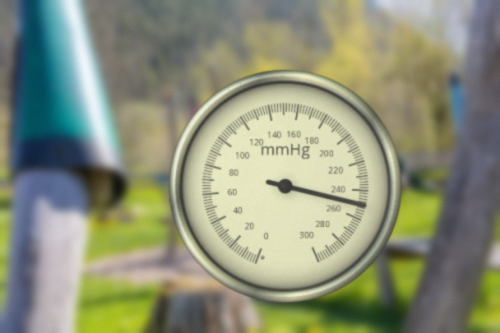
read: 250 mmHg
